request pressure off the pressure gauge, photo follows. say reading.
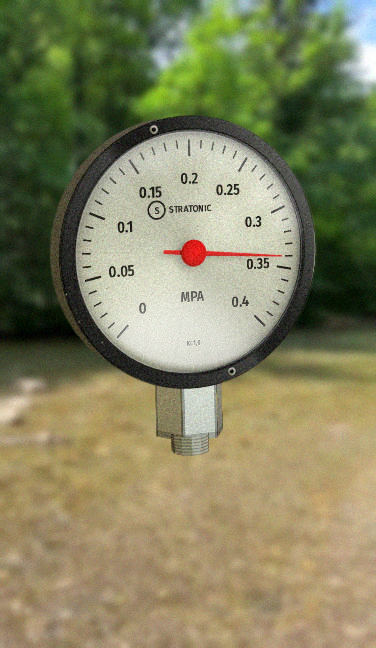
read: 0.34 MPa
